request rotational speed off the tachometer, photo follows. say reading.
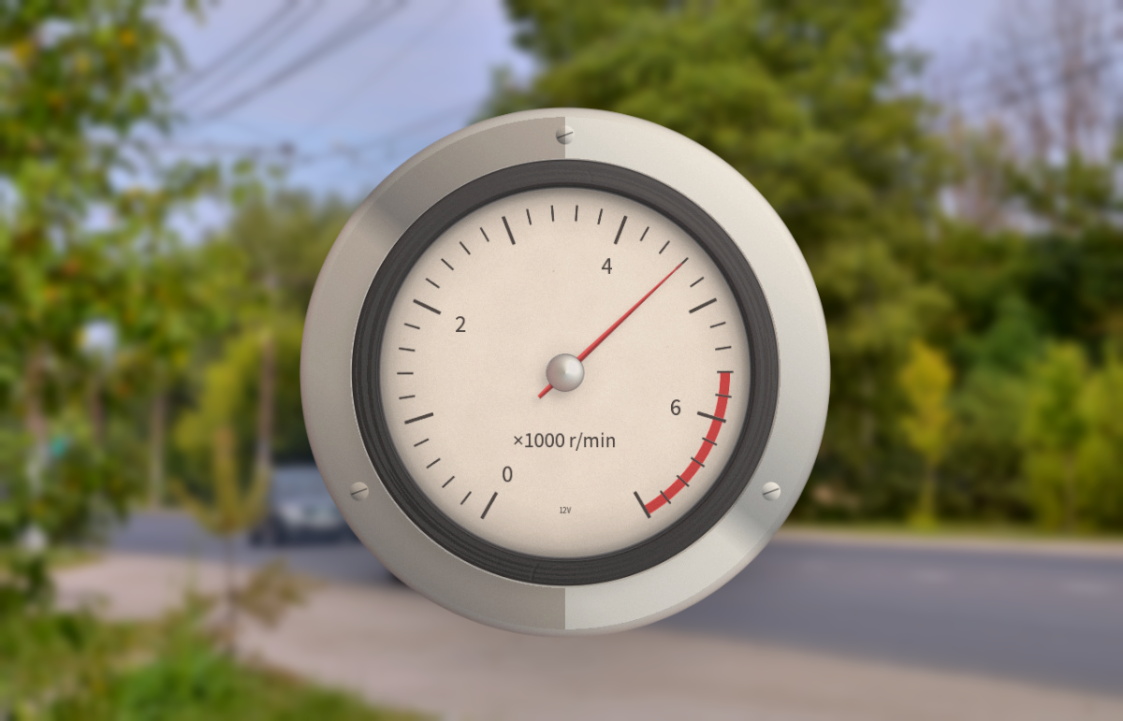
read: 4600 rpm
